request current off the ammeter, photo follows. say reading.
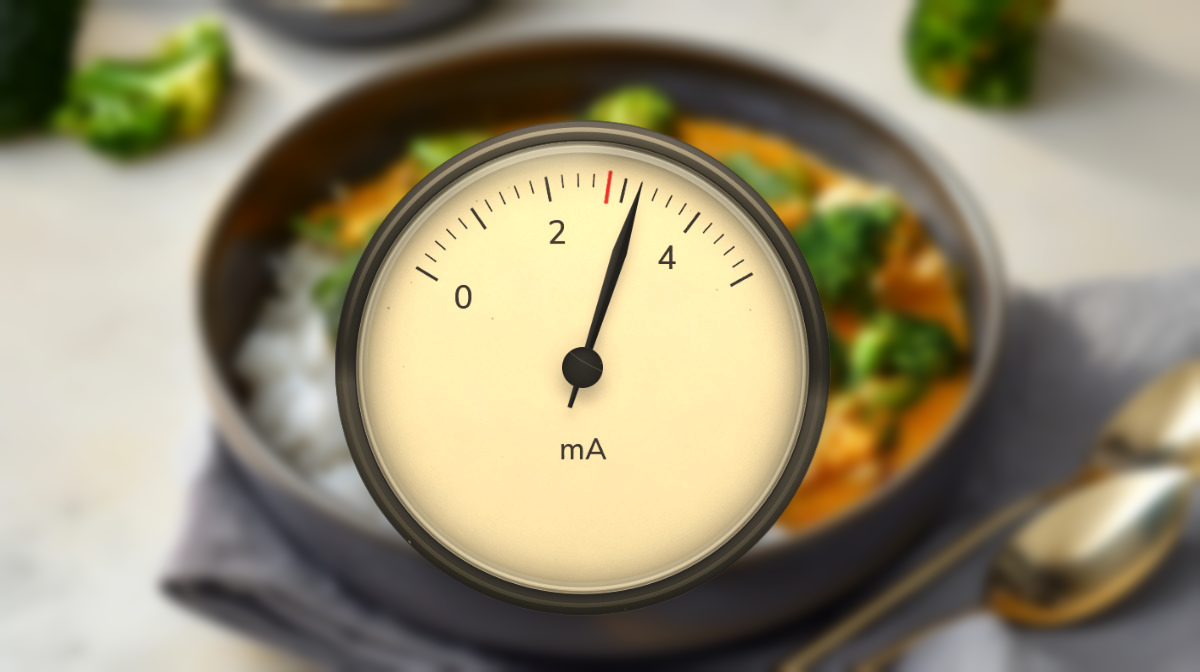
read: 3.2 mA
